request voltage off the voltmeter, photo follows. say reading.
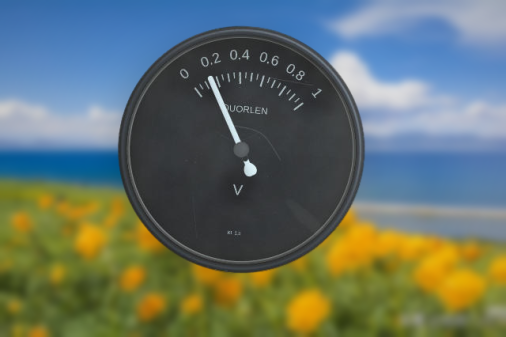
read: 0.15 V
